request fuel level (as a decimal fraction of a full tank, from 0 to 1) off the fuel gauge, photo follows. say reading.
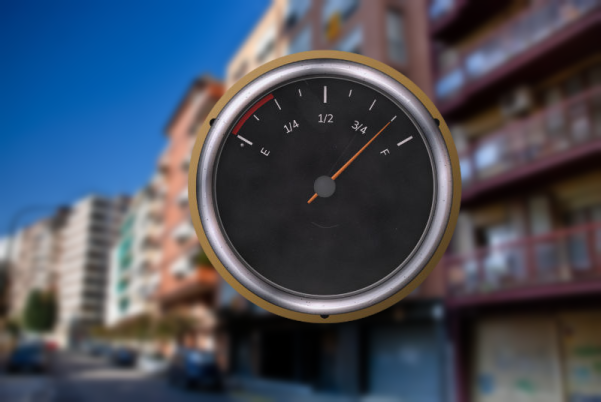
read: 0.875
